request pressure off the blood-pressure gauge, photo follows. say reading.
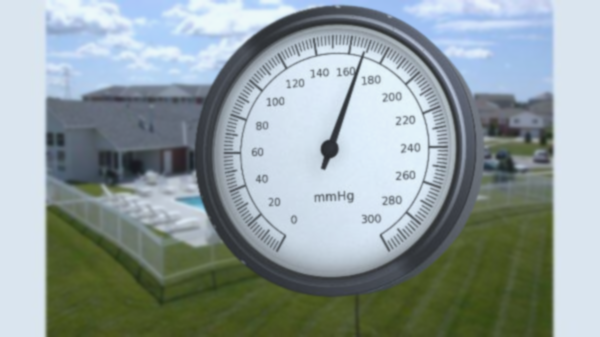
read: 170 mmHg
